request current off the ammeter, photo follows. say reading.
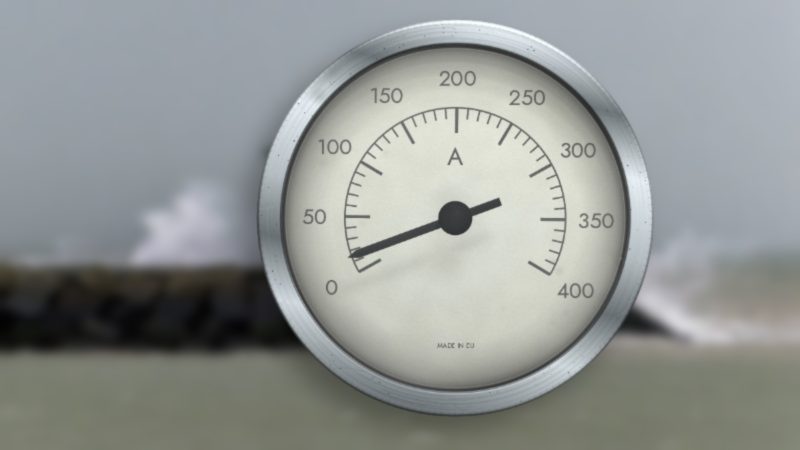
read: 15 A
